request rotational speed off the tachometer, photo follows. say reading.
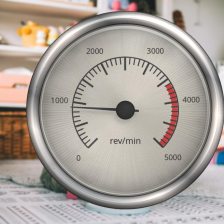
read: 900 rpm
